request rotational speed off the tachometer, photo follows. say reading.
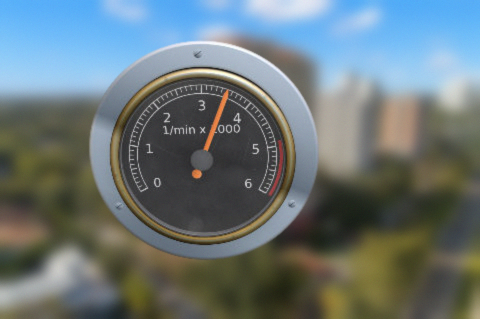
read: 3500 rpm
